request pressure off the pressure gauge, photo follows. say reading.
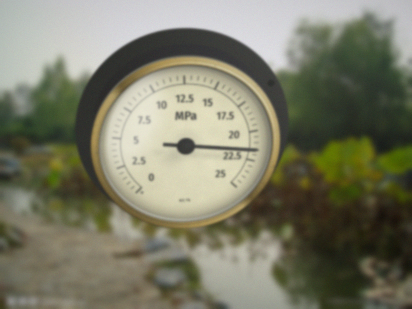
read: 21.5 MPa
